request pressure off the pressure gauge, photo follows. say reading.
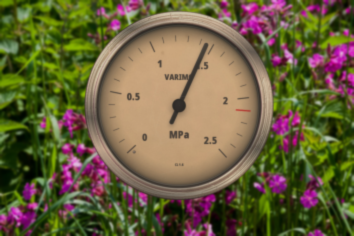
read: 1.45 MPa
